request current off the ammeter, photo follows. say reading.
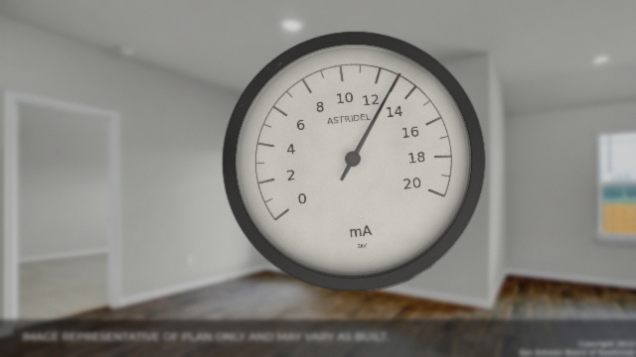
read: 13 mA
